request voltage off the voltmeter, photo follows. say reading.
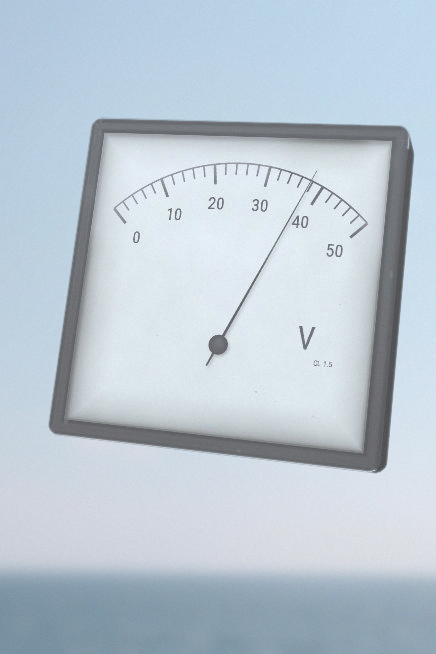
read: 38 V
